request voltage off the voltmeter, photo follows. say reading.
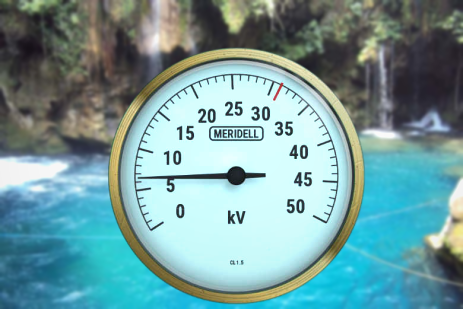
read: 6.5 kV
